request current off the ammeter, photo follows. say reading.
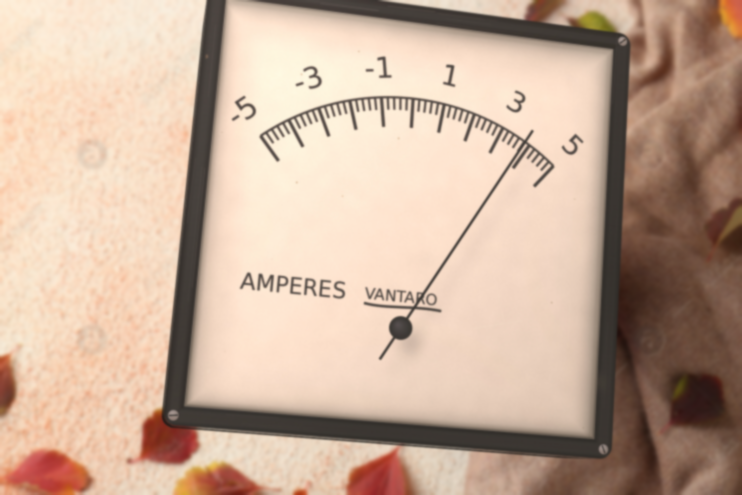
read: 3.8 A
